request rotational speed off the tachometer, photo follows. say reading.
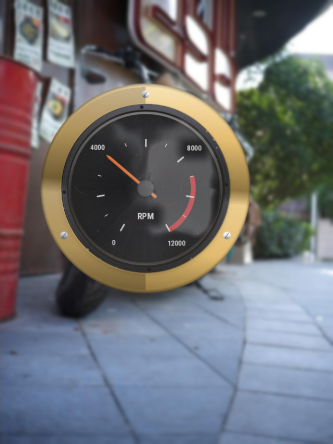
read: 4000 rpm
